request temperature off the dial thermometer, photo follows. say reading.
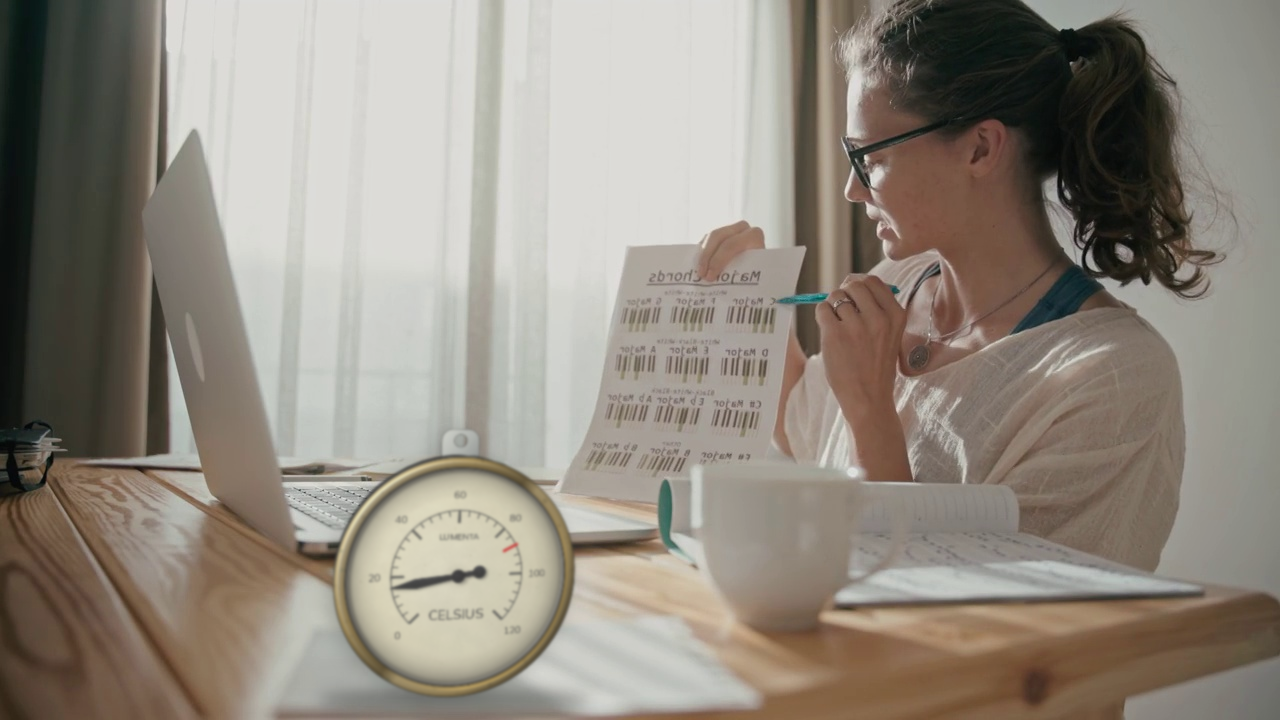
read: 16 °C
